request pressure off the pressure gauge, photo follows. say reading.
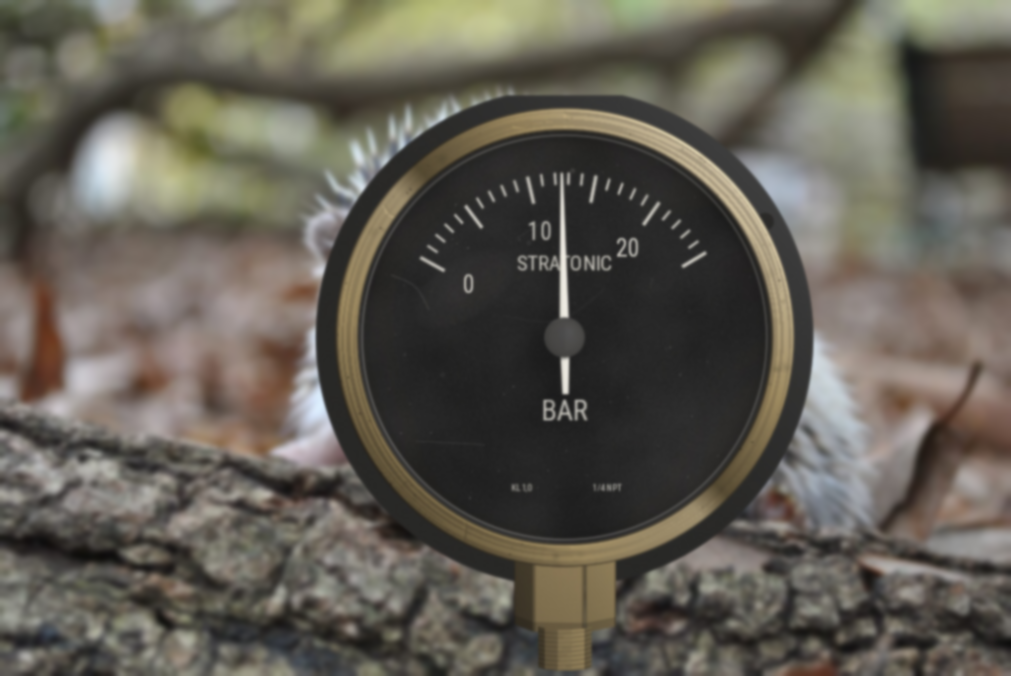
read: 12.5 bar
